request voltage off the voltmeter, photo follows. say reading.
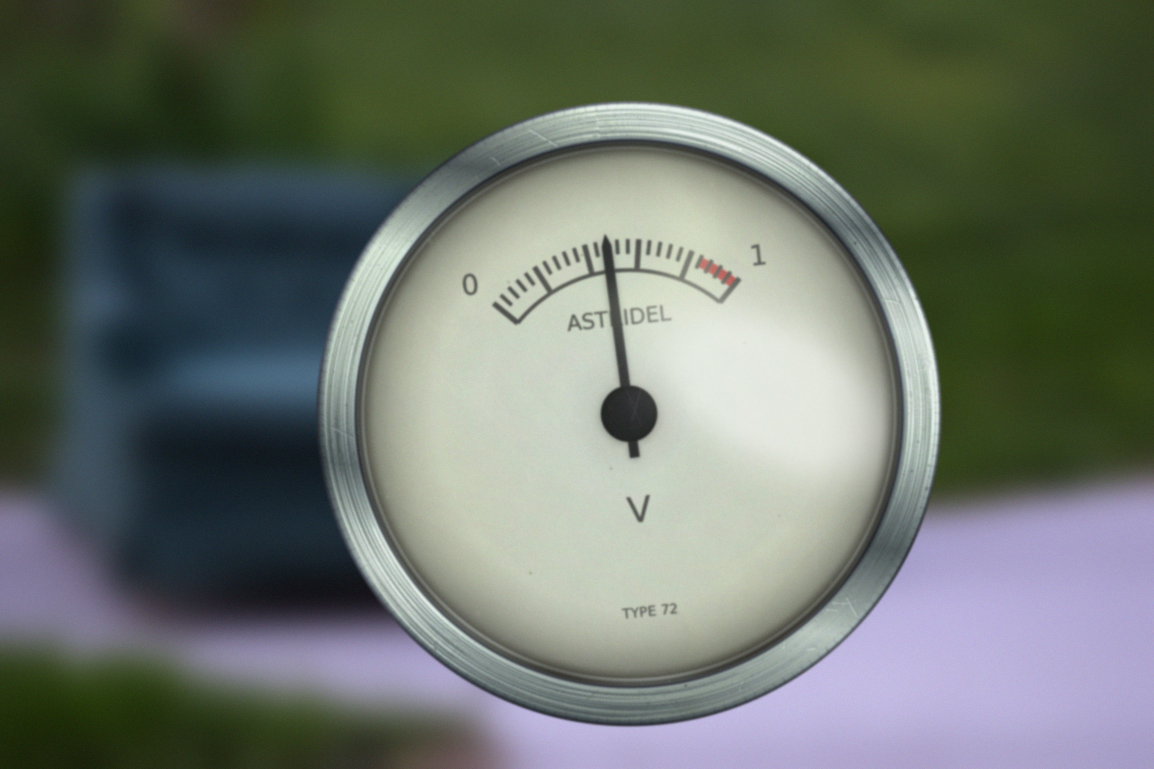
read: 0.48 V
